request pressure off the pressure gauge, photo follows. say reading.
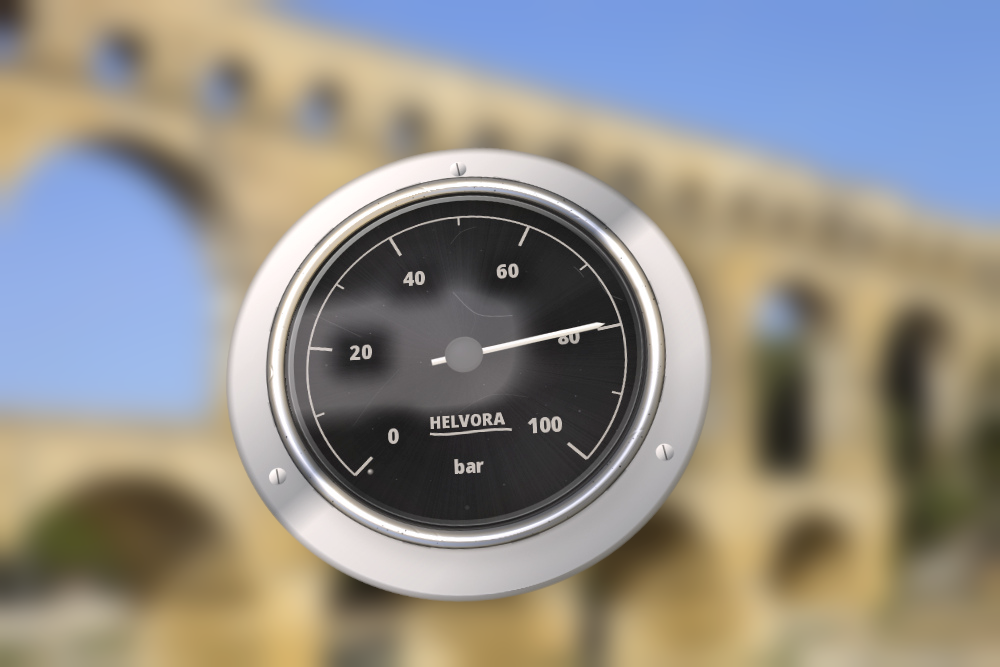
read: 80 bar
